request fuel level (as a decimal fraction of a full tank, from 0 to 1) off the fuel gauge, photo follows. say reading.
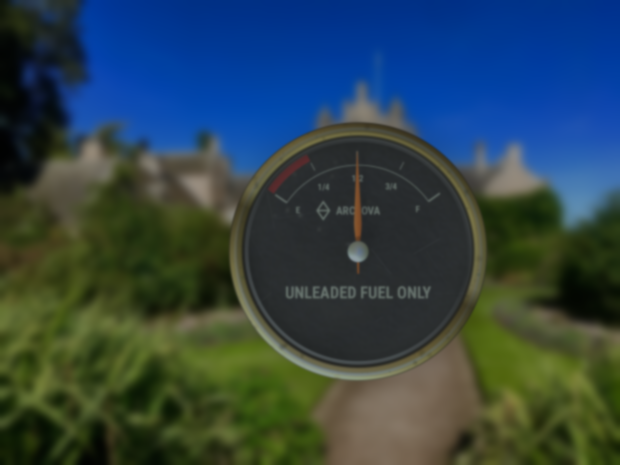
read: 0.5
